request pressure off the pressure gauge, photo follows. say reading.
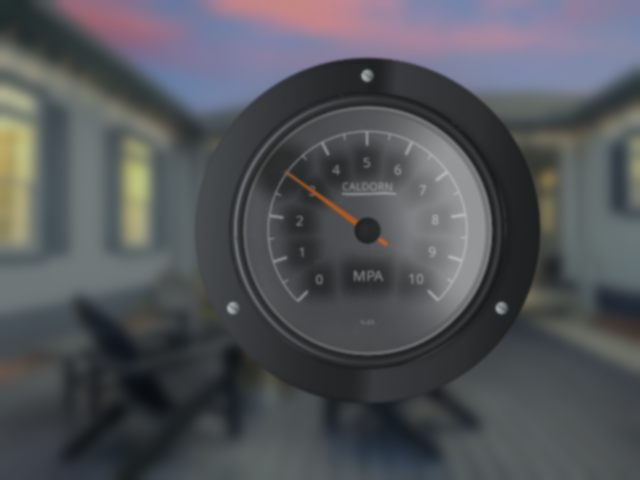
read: 3 MPa
